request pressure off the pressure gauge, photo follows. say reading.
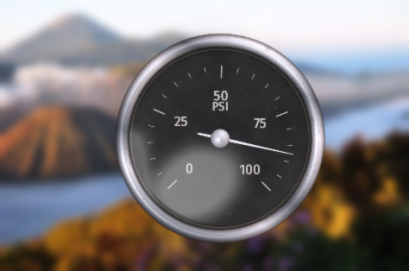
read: 87.5 psi
